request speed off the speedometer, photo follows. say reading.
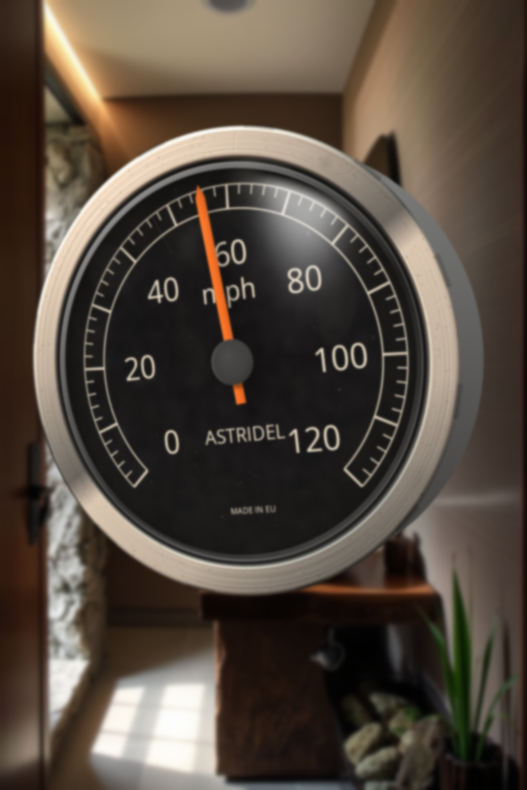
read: 56 mph
